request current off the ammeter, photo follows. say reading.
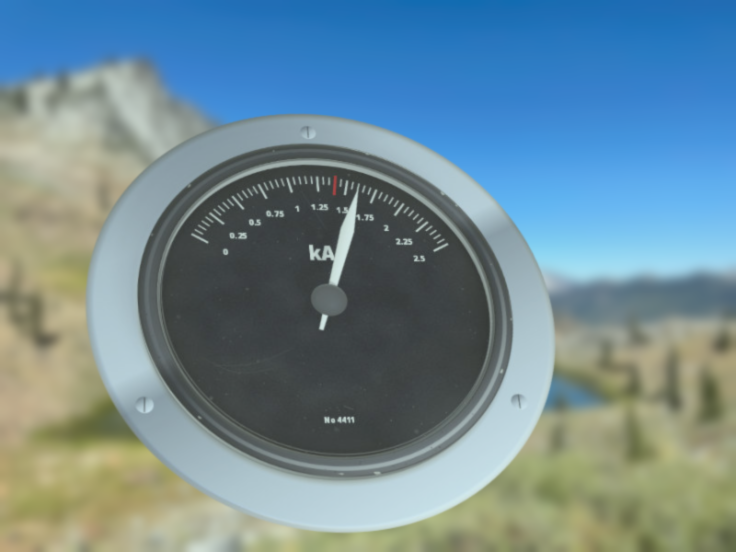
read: 1.6 kA
